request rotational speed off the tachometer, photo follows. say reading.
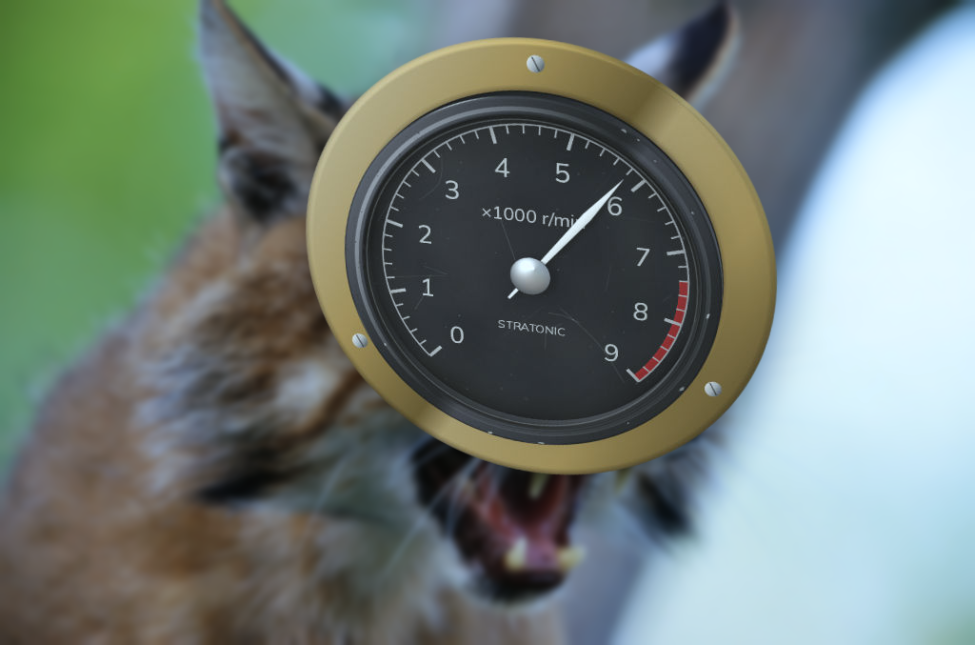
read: 5800 rpm
